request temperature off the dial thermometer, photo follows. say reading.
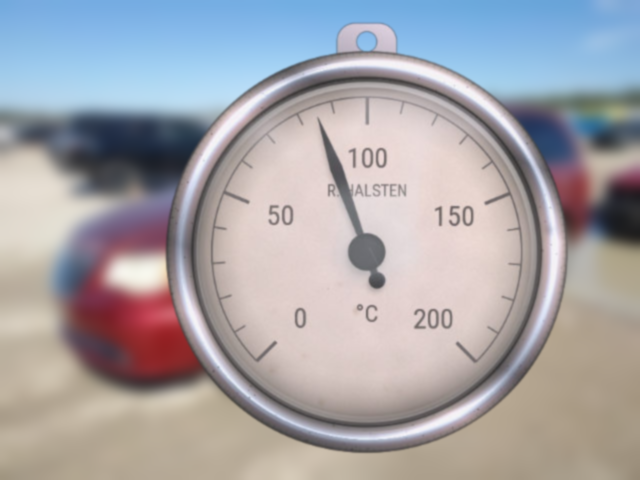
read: 85 °C
